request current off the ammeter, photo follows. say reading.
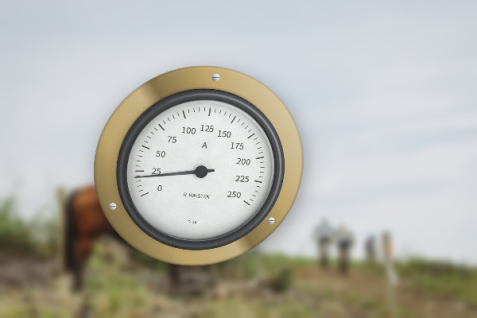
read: 20 A
